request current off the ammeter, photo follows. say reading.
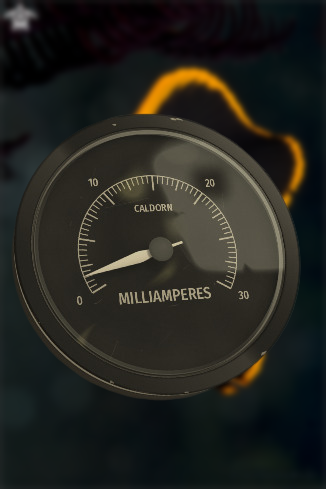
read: 1.5 mA
